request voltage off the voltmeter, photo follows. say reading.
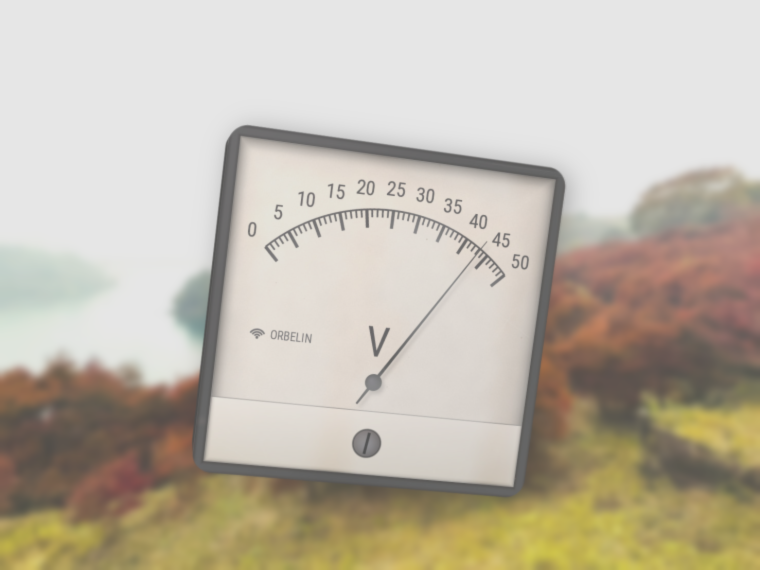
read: 43 V
